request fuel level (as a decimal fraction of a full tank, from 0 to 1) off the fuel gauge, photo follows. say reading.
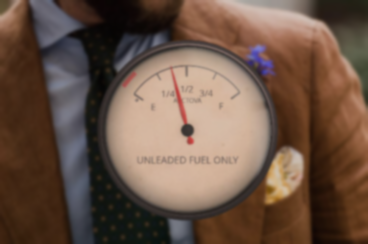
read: 0.375
